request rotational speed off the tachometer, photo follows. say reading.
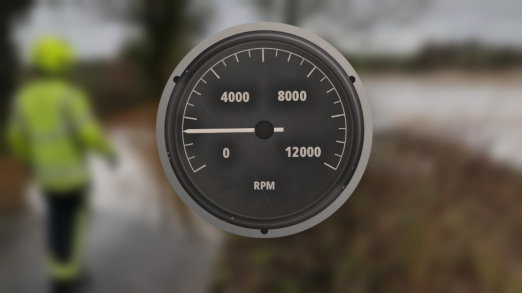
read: 1500 rpm
